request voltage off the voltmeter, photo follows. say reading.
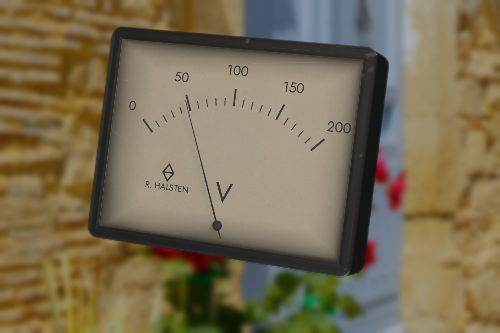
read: 50 V
